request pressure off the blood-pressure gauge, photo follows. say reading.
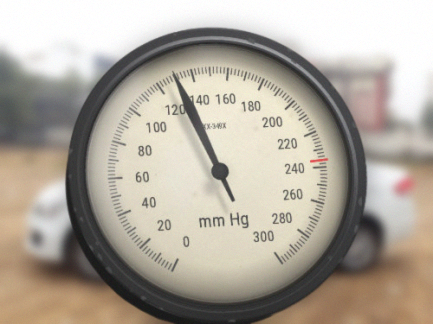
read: 130 mmHg
